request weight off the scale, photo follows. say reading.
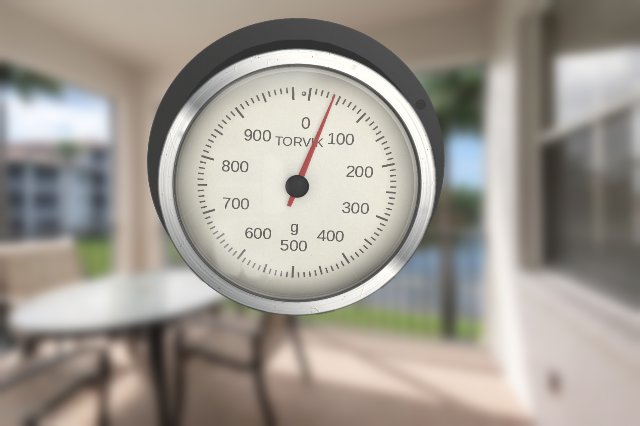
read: 40 g
